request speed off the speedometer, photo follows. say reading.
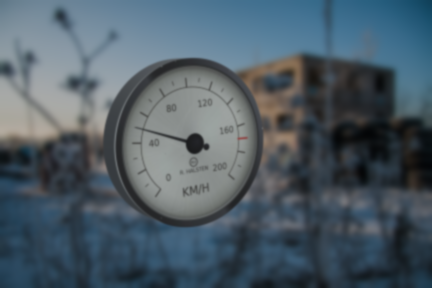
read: 50 km/h
